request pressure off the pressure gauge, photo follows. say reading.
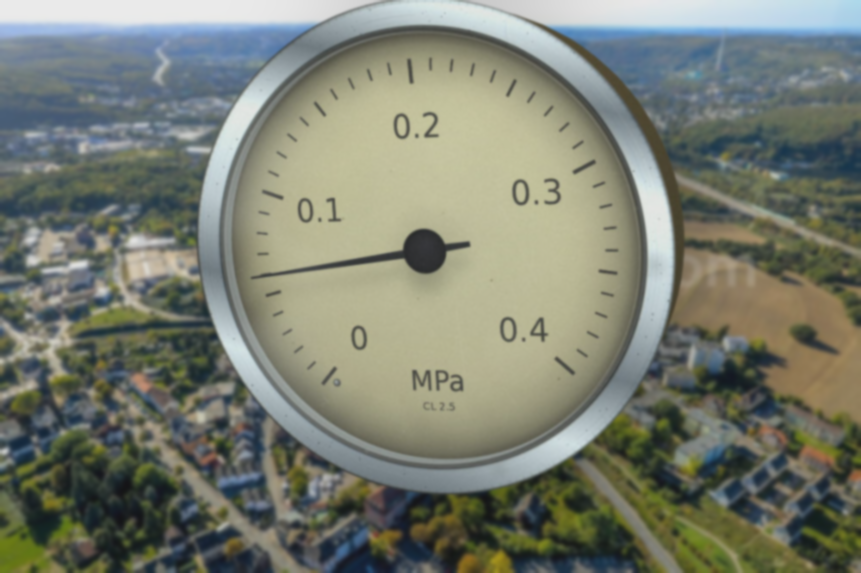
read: 0.06 MPa
